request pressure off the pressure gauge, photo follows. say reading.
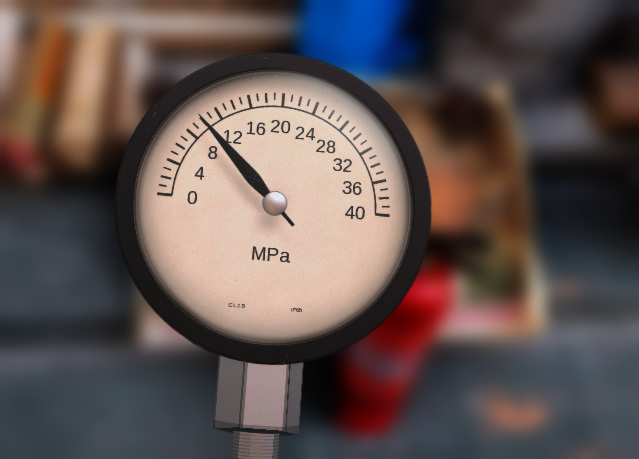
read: 10 MPa
